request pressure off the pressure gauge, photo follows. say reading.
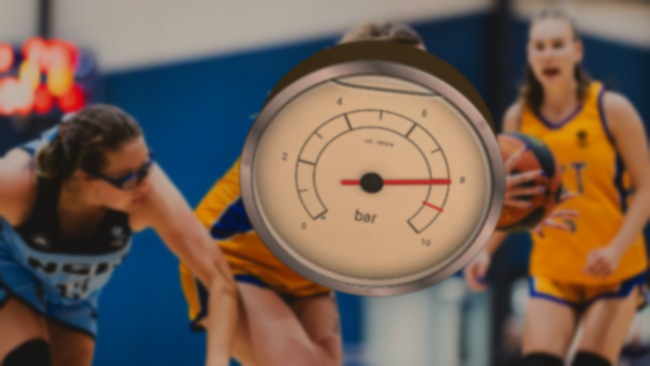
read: 8 bar
